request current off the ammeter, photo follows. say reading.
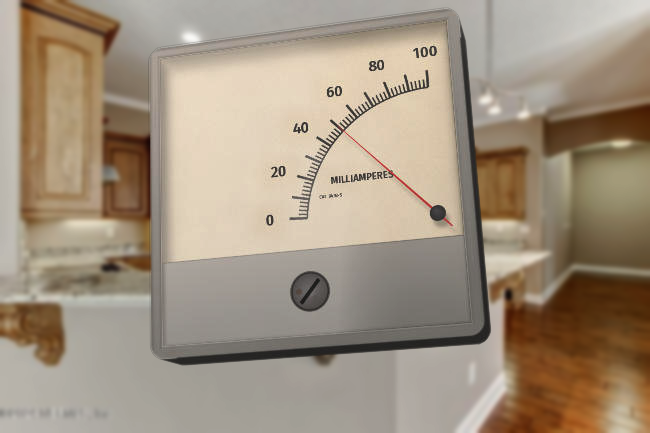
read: 50 mA
